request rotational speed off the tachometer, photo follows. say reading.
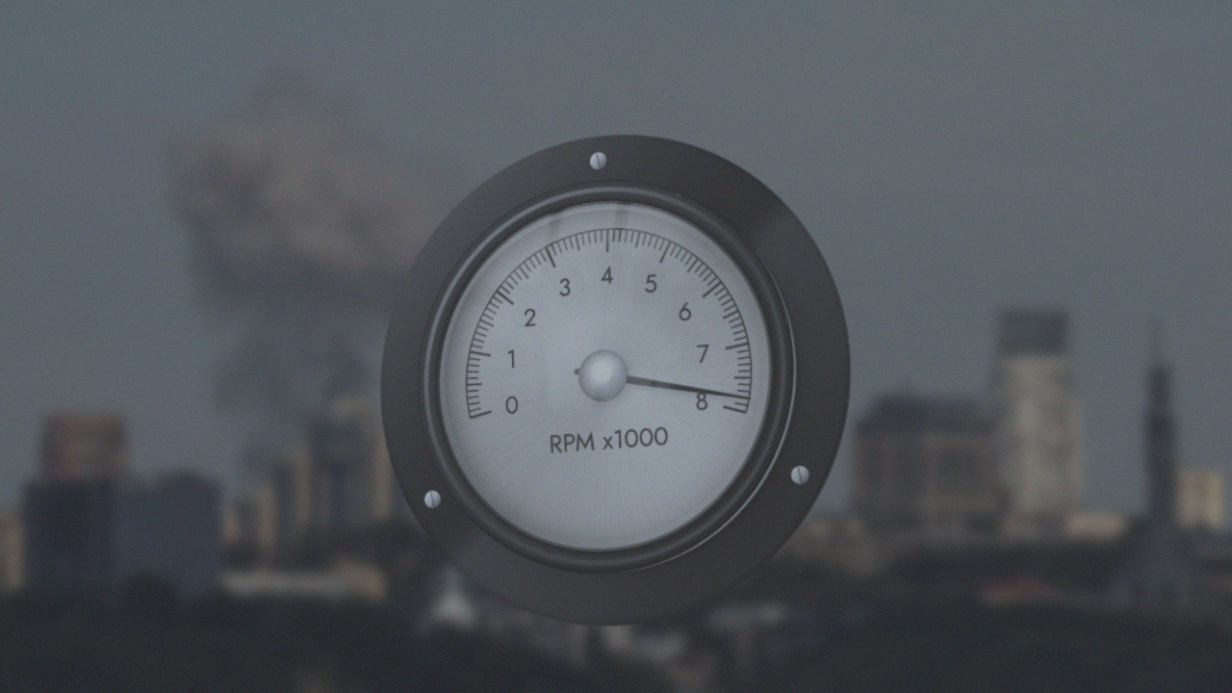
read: 7800 rpm
